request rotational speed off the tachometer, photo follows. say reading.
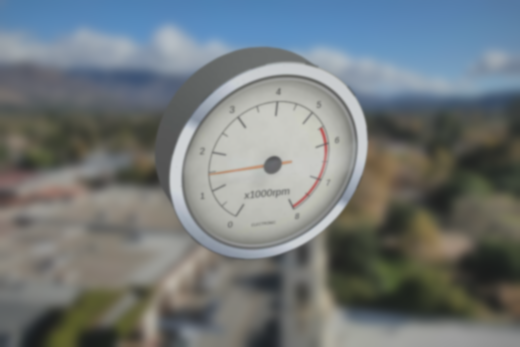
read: 1500 rpm
